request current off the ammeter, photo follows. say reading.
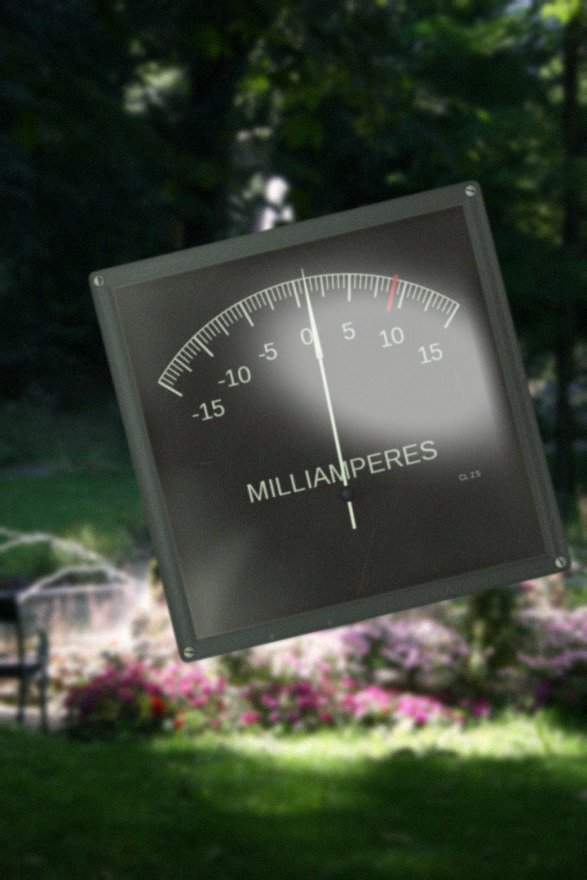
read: 1 mA
